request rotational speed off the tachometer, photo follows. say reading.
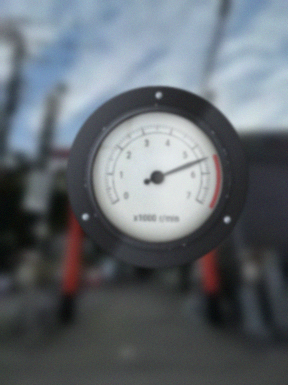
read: 5500 rpm
